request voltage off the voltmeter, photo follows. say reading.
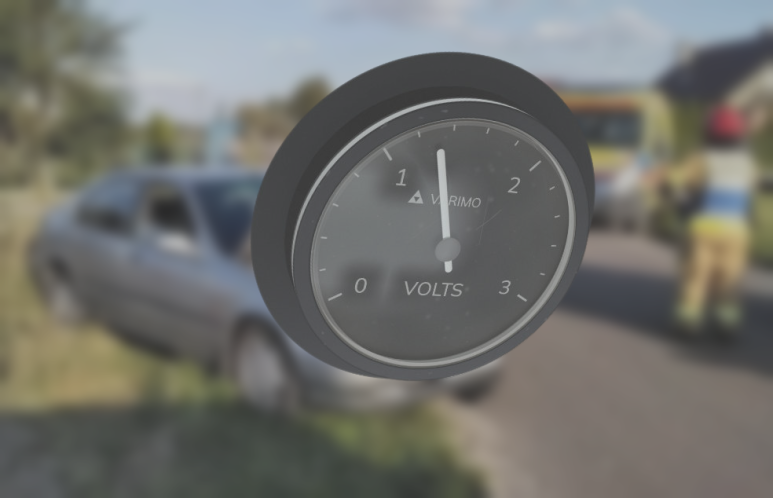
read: 1.3 V
